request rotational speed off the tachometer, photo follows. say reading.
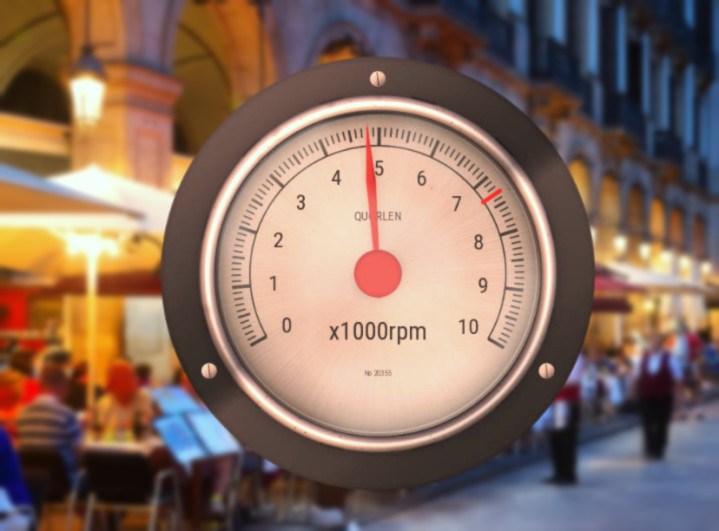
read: 4800 rpm
